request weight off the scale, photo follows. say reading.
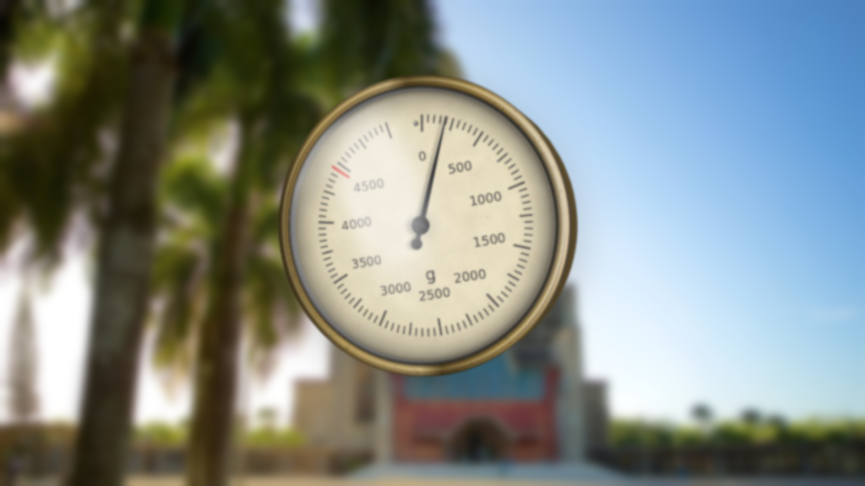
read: 200 g
